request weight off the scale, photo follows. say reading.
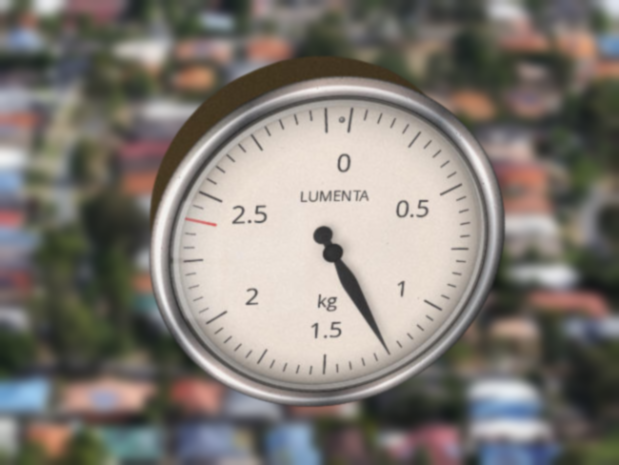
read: 1.25 kg
